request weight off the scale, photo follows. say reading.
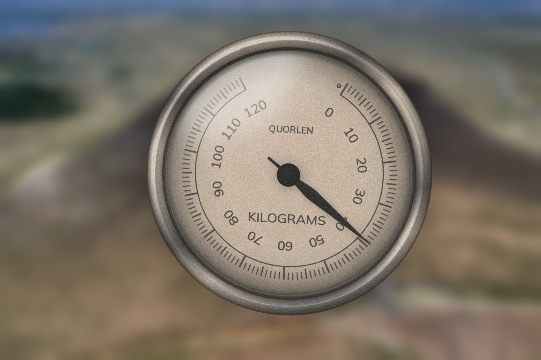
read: 39 kg
